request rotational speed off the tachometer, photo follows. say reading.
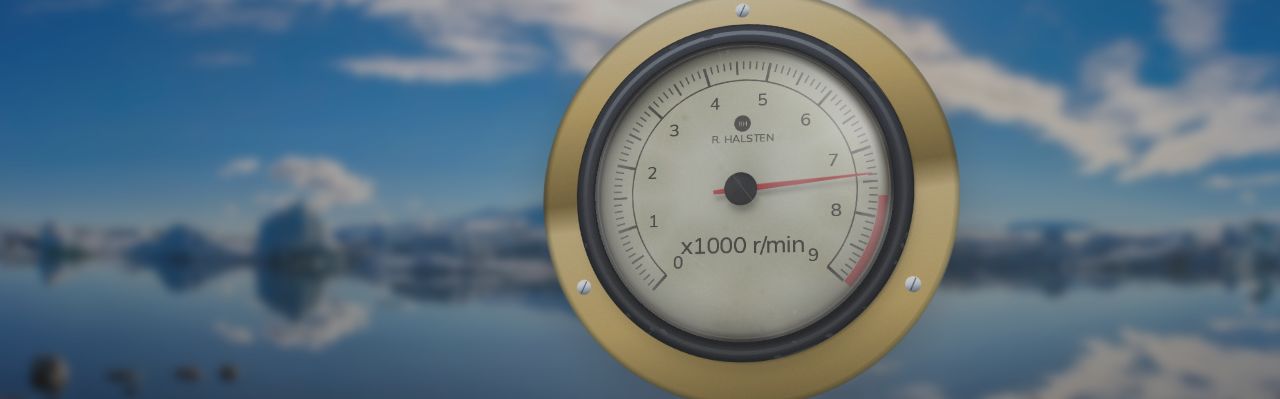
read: 7400 rpm
